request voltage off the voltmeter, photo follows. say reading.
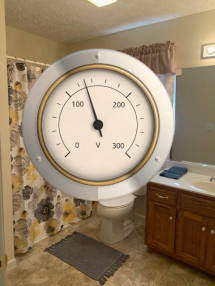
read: 130 V
